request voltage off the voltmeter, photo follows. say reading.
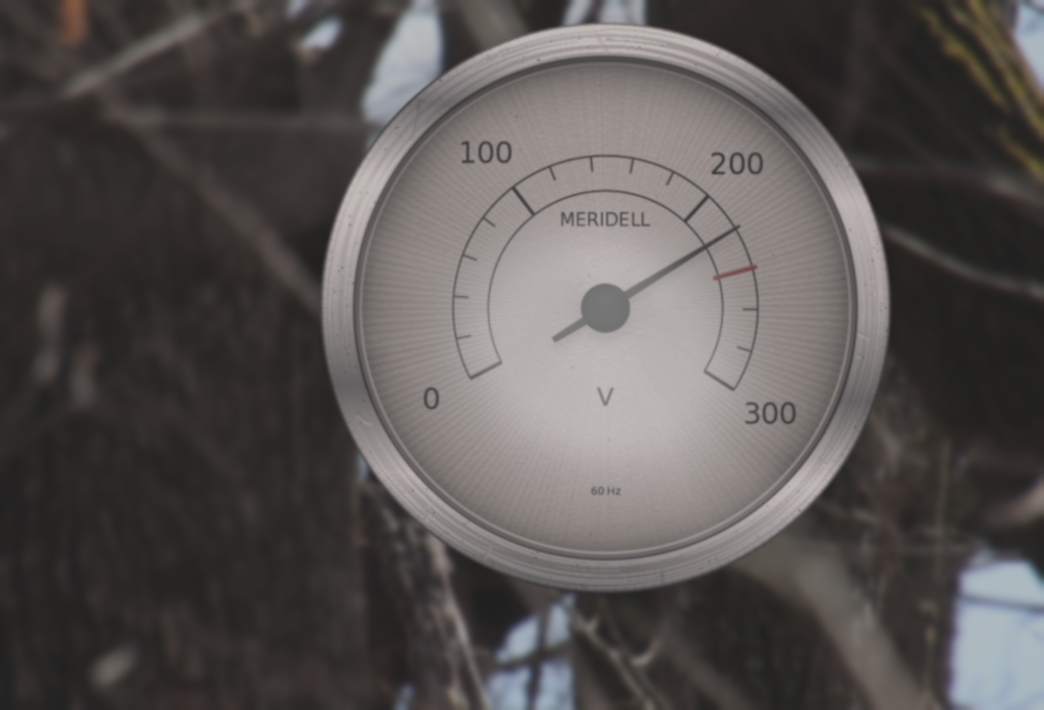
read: 220 V
